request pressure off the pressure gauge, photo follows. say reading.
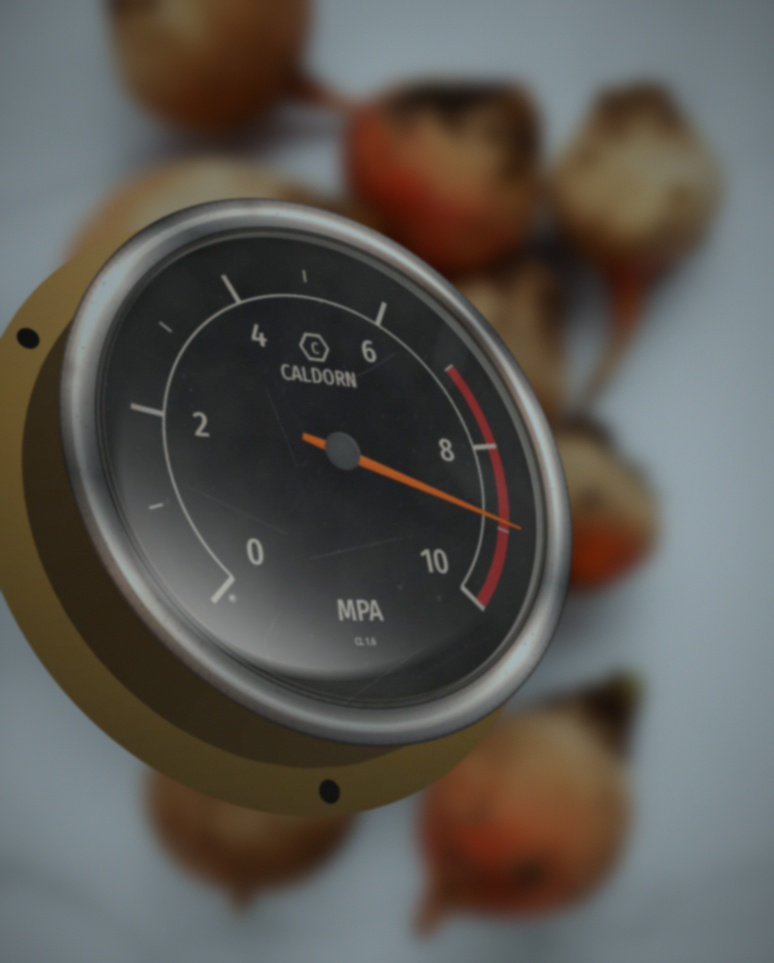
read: 9 MPa
